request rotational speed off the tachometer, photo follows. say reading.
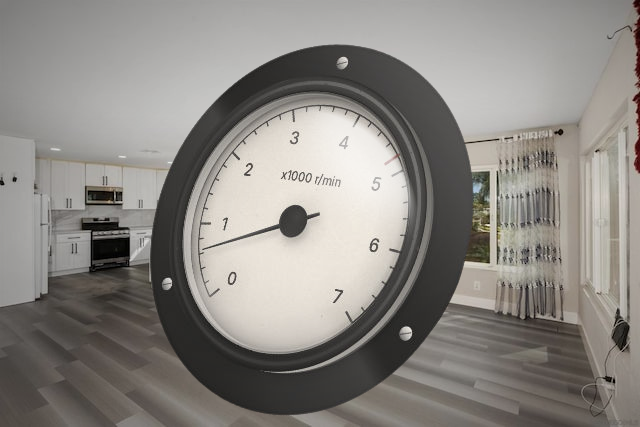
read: 600 rpm
